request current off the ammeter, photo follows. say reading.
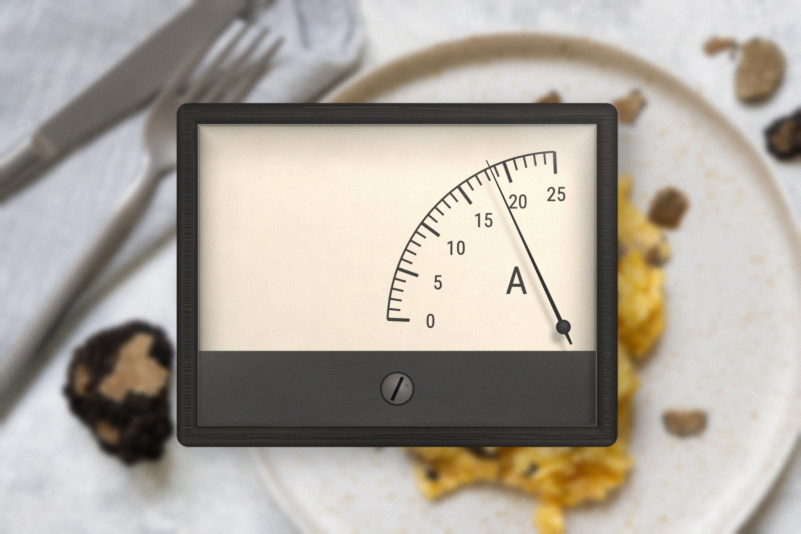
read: 18.5 A
